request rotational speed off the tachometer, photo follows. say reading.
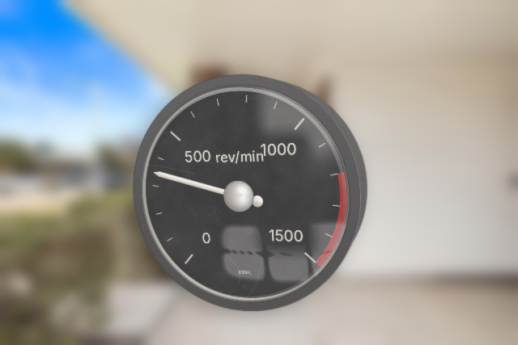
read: 350 rpm
